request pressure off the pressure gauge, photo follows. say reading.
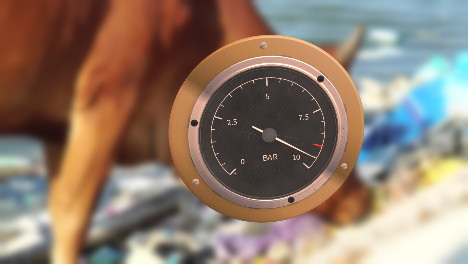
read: 9.5 bar
